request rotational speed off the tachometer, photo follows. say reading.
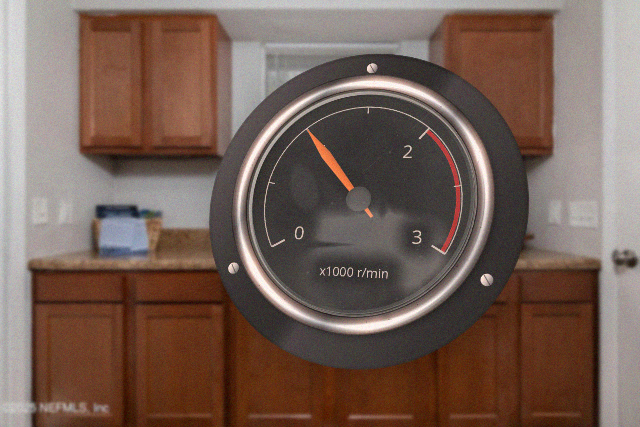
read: 1000 rpm
